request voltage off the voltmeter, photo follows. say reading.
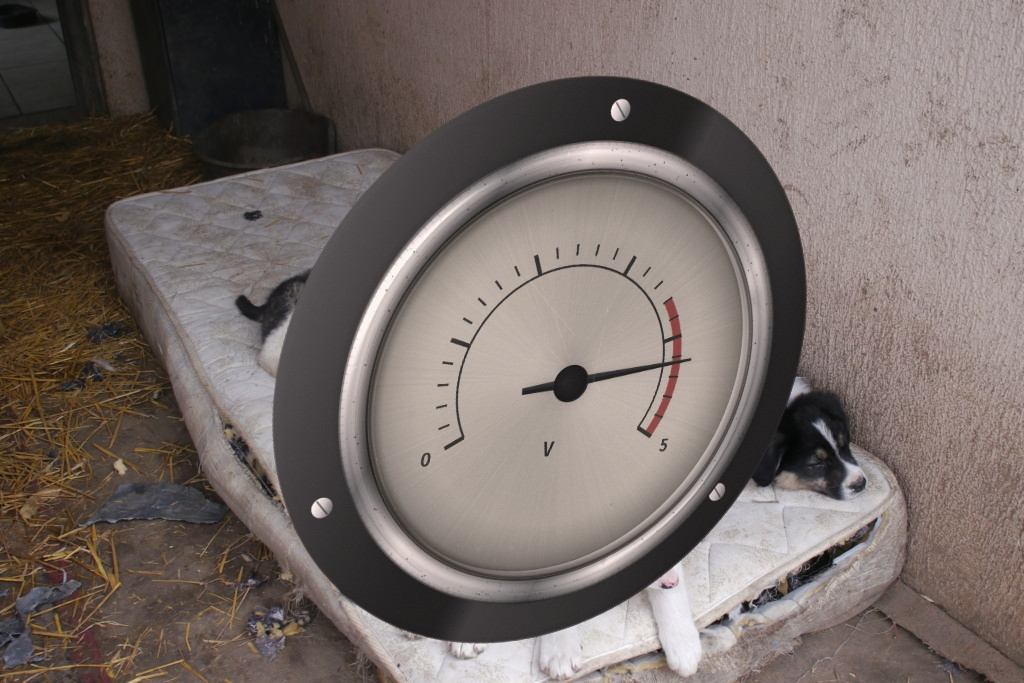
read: 4.2 V
